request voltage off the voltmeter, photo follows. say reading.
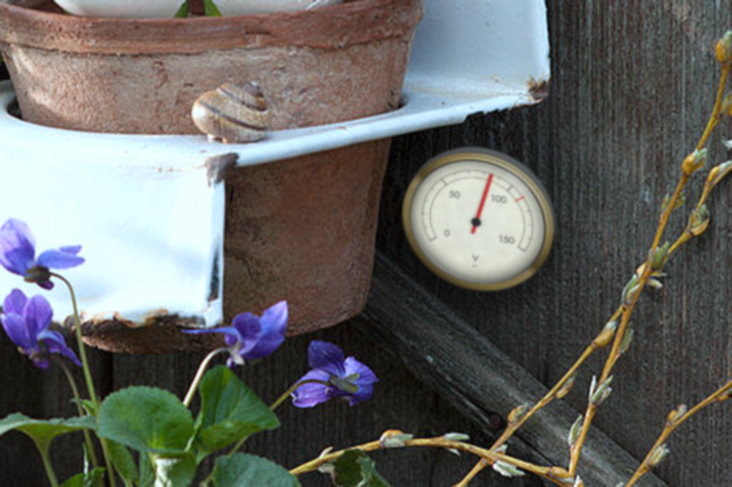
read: 85 V
